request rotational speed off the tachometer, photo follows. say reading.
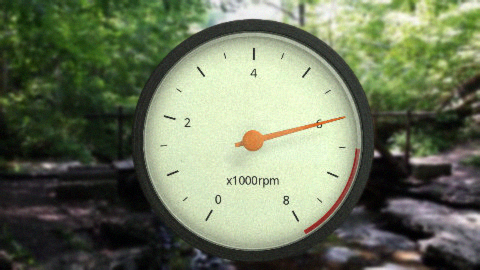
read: 6000 rpm
